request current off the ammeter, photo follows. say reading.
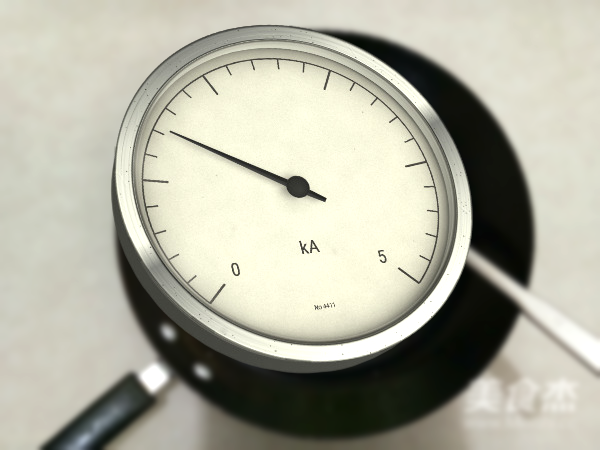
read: 1.4 kA
